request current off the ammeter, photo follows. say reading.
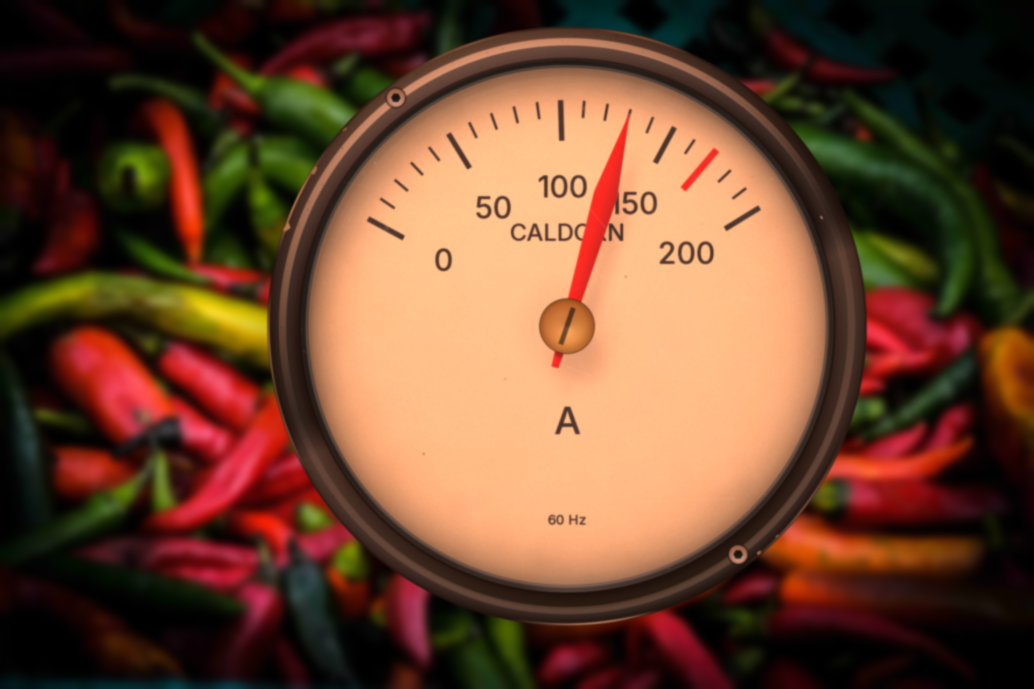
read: 130 A
